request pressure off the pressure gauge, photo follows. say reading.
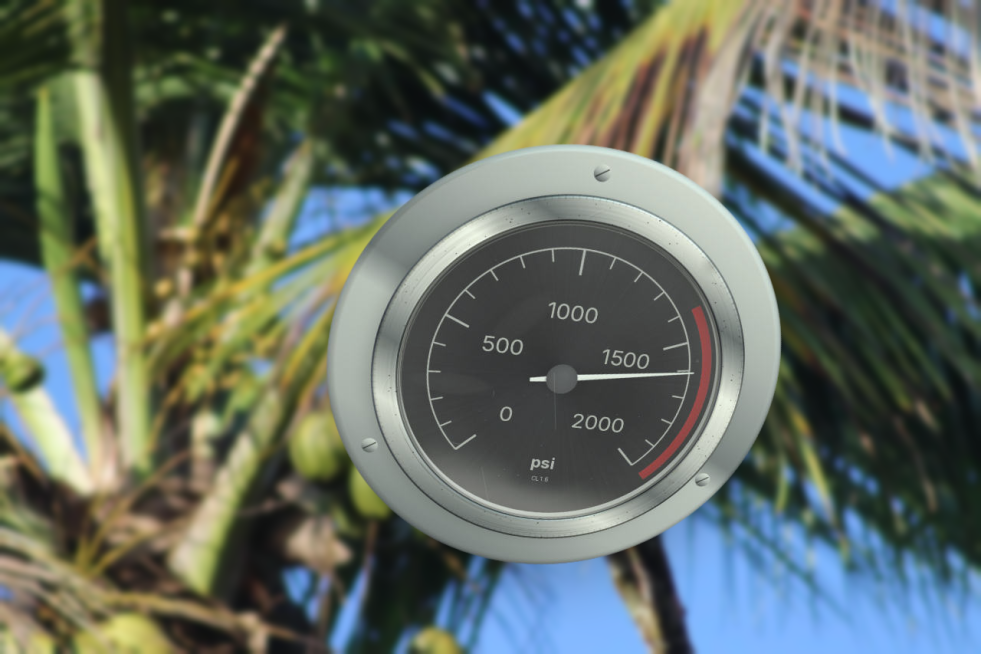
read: 1600 psi
